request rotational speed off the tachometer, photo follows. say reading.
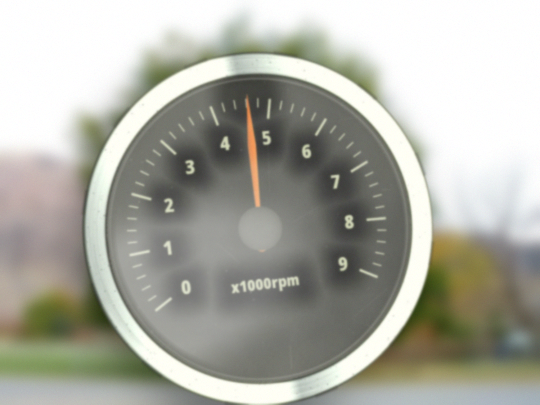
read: 4600 rpm
